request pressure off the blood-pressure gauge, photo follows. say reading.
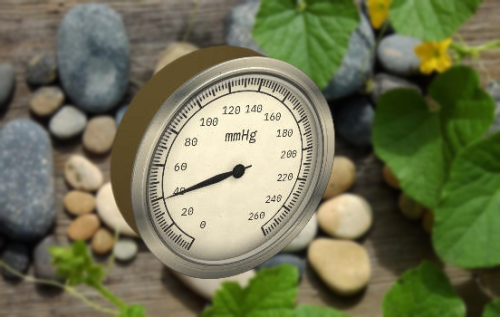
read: 40 mmHg
